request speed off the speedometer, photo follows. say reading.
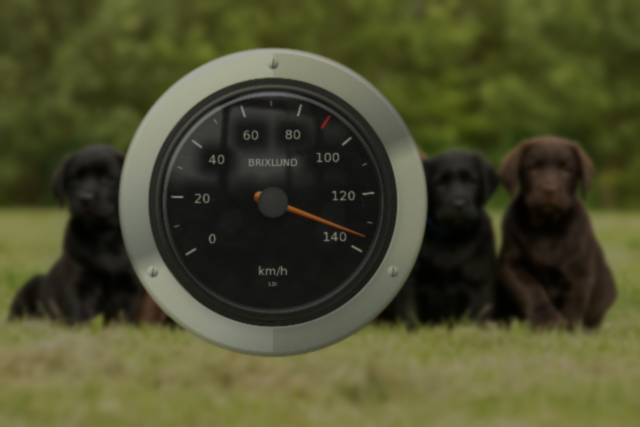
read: 135 km/h
